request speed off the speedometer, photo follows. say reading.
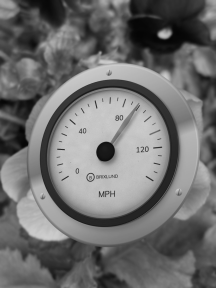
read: 90 mph
